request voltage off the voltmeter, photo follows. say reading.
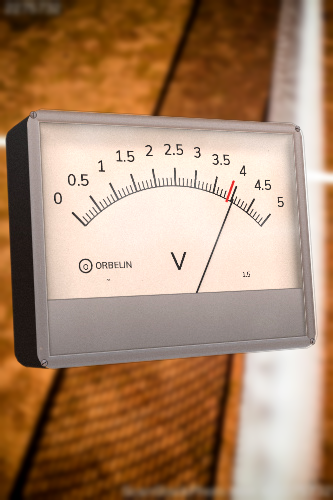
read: 4 V
